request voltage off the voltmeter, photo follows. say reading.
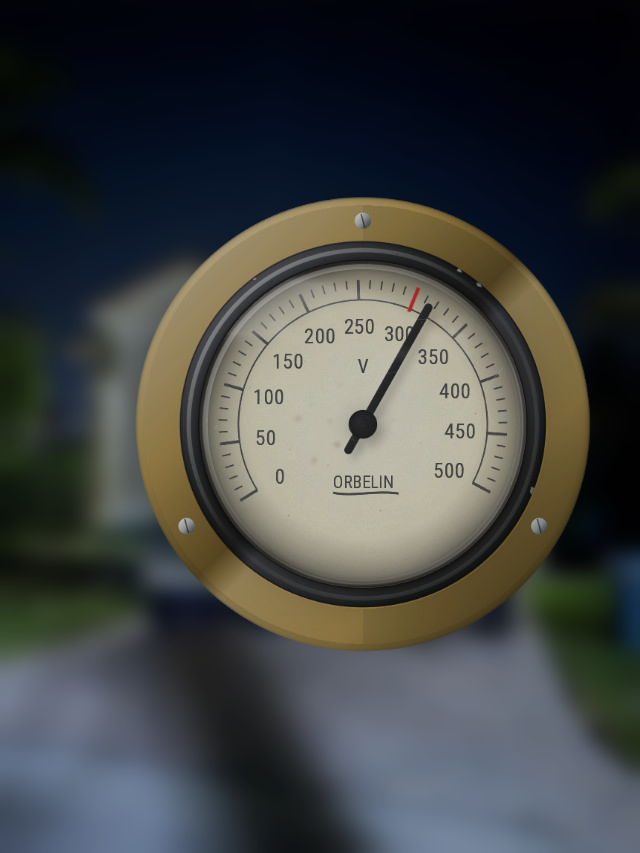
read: 315 V
